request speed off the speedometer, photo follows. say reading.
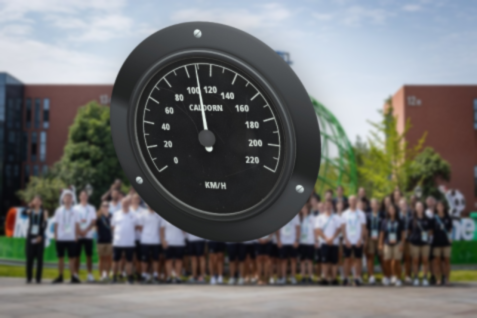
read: 110 km/h
